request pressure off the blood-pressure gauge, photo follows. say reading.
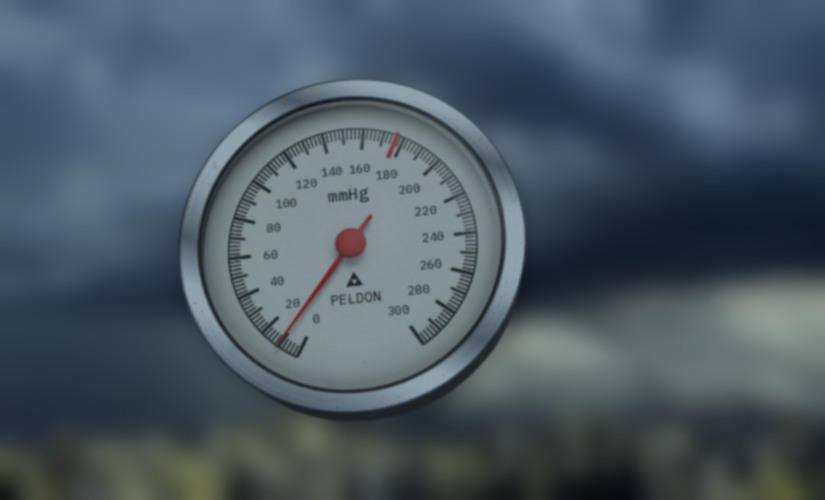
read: 10 mmHg
